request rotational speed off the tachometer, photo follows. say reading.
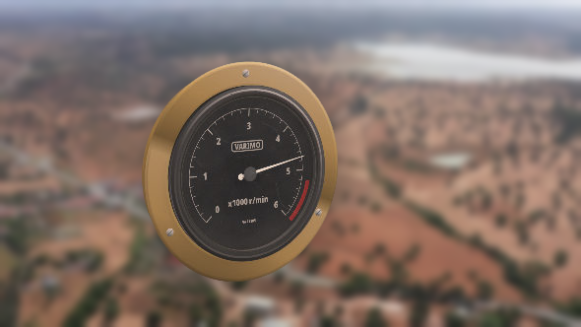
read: 4700 rpm
